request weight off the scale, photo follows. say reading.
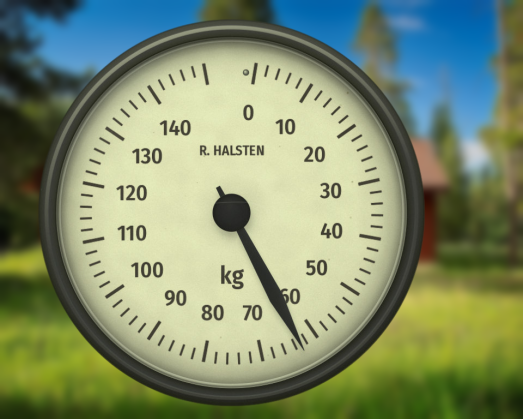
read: 63 kg
